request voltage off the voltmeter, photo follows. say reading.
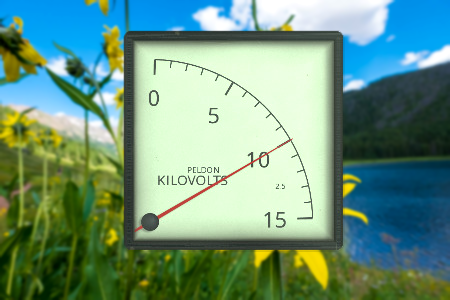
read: 10 kV
